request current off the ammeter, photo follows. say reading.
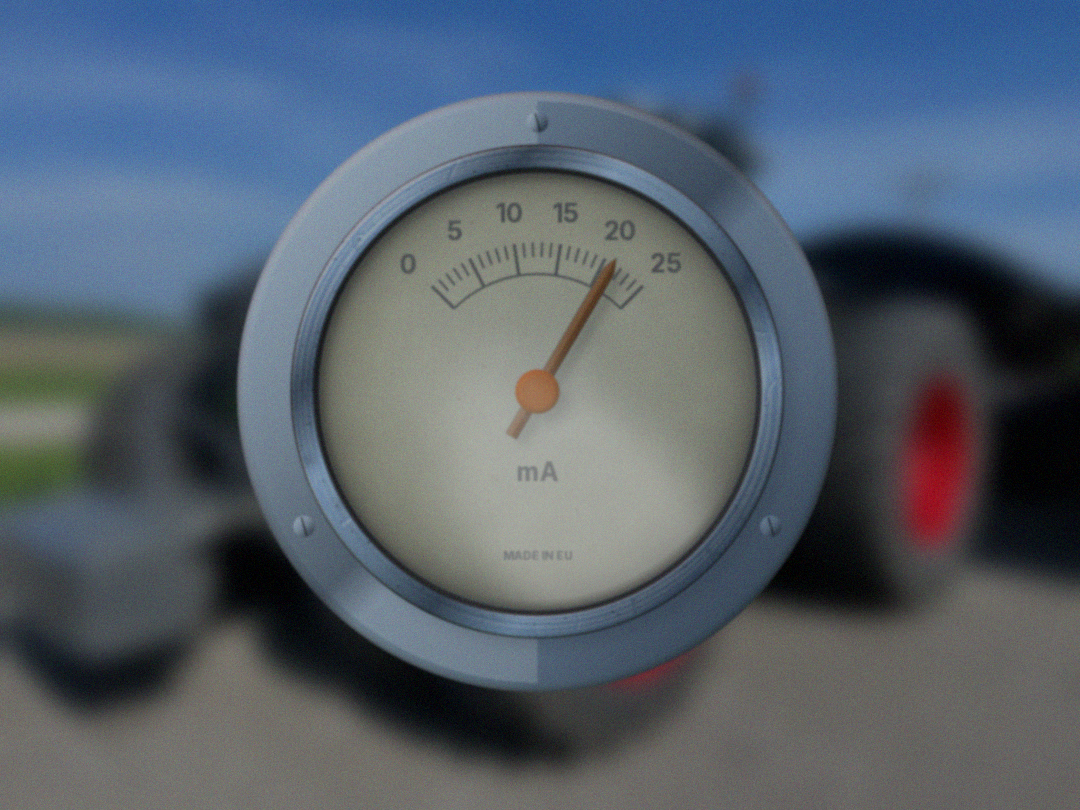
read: 21 mA
